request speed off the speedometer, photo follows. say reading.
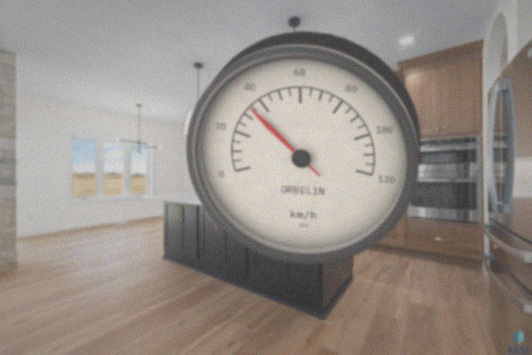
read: 35 km/h
